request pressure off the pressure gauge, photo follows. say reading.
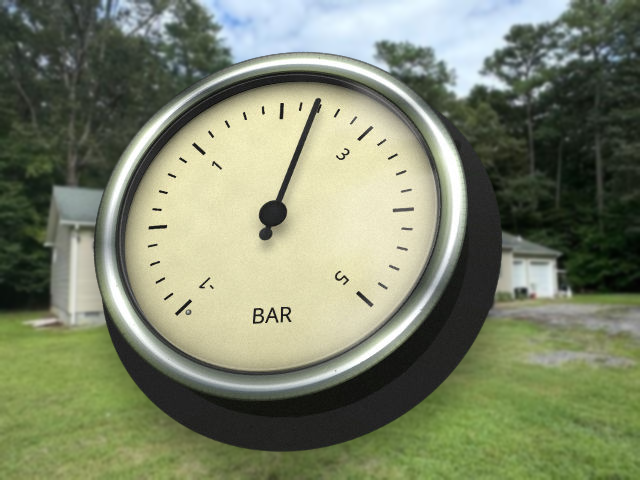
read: 2.4 bar
